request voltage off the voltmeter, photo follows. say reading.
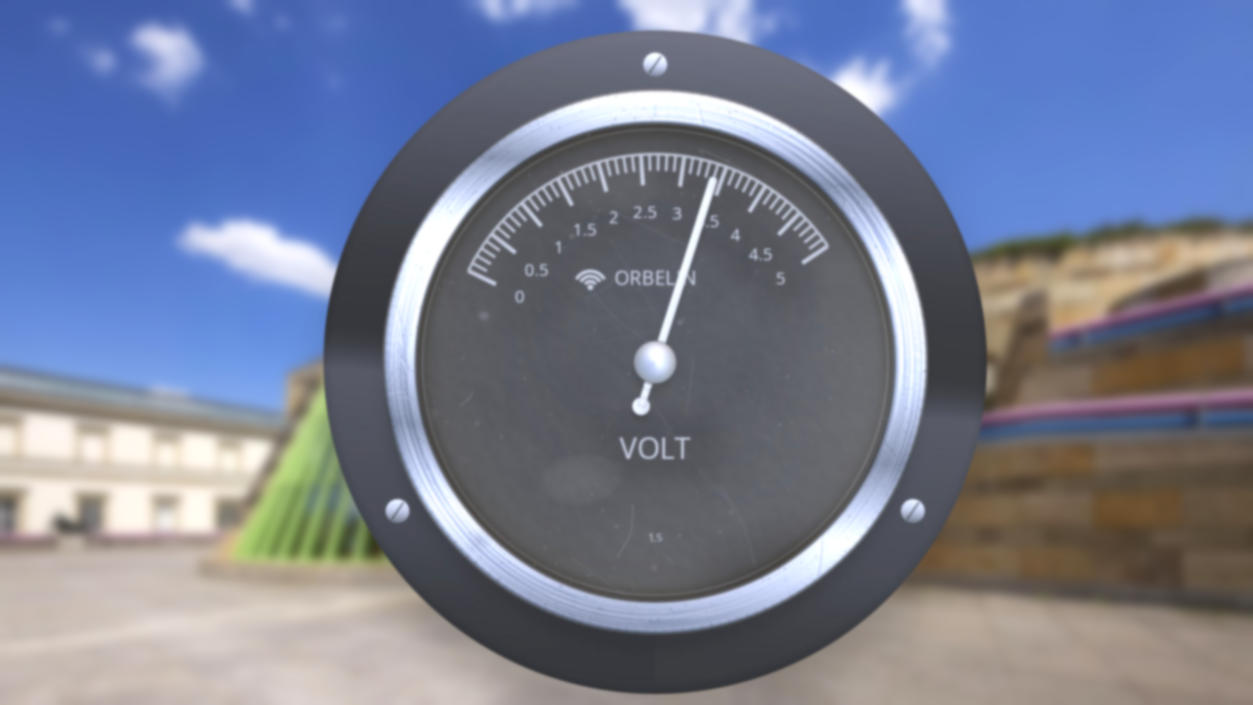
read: 3.4 V
